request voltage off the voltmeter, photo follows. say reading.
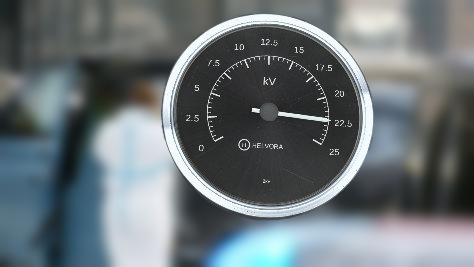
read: 22.5 kV
